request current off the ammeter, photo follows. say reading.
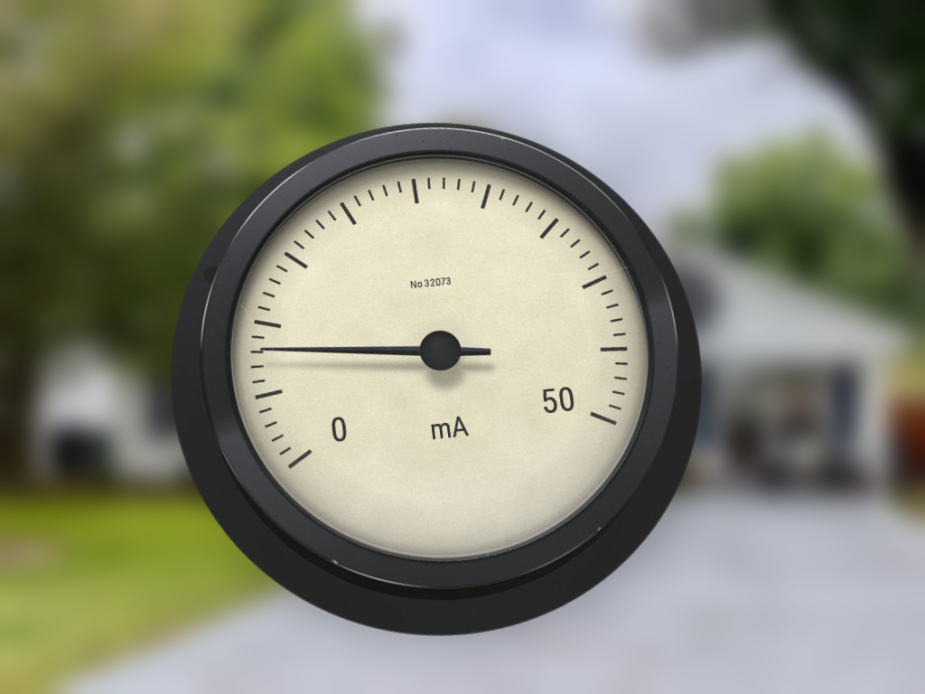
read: 8 mA
